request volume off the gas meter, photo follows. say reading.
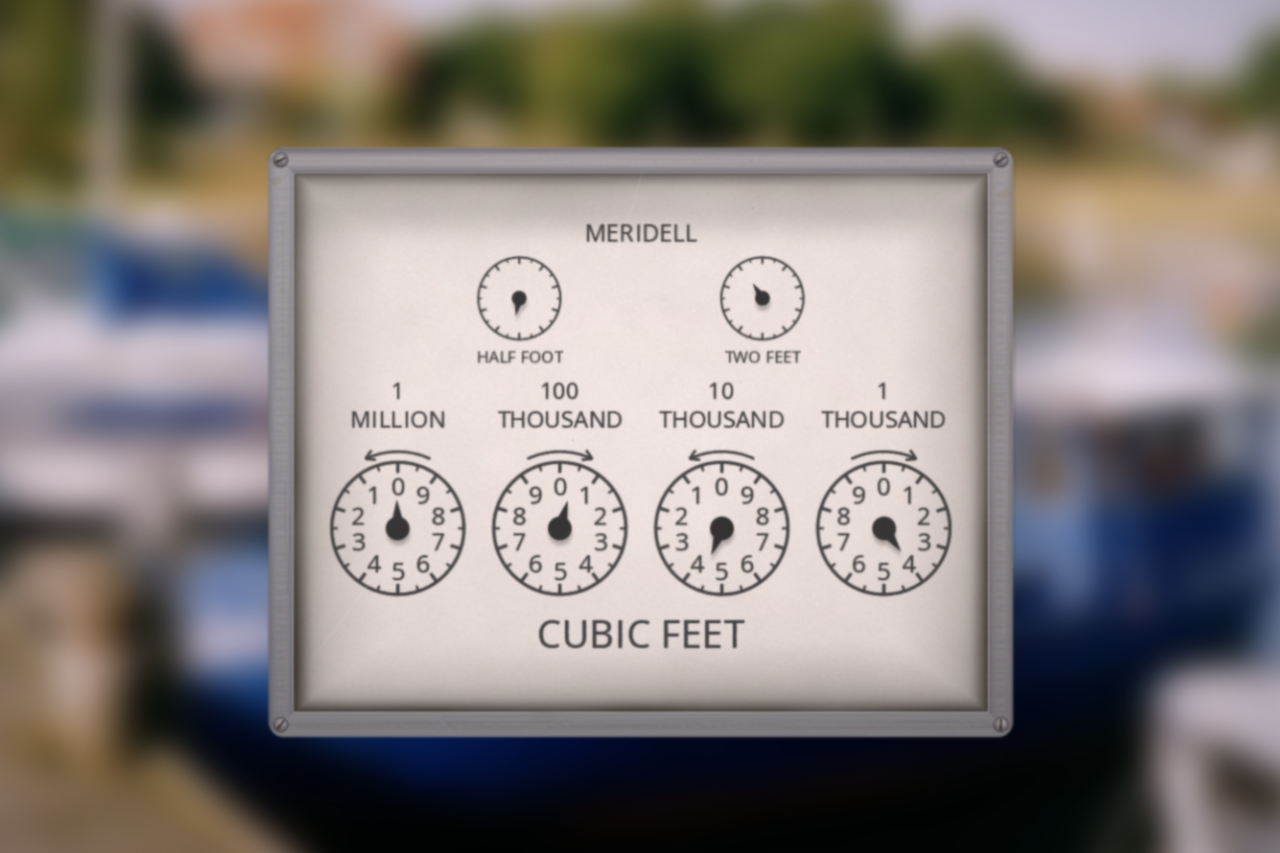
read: 4400 ft³
